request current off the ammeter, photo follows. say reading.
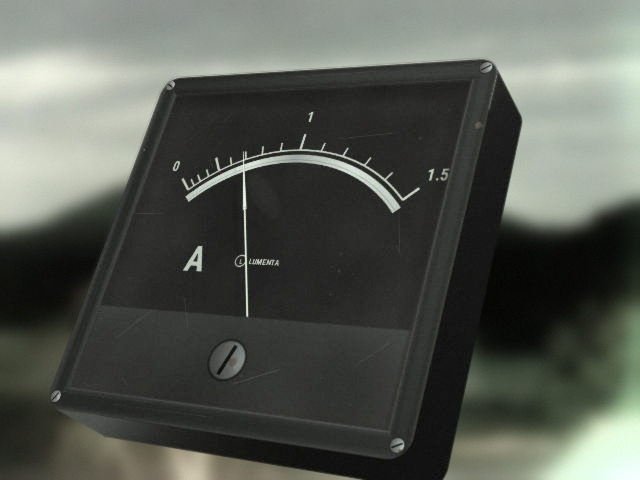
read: 0.7 A
